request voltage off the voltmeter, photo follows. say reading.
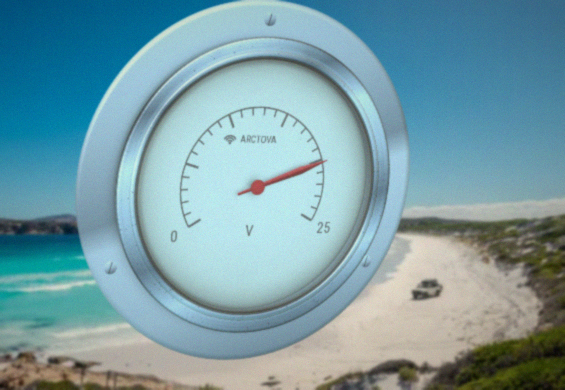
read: 20 V
